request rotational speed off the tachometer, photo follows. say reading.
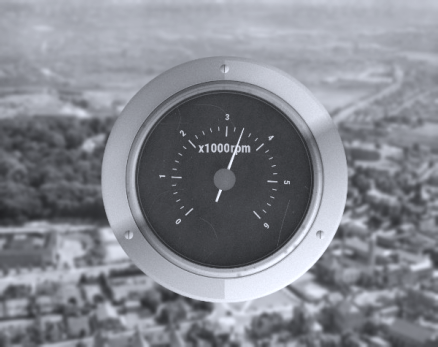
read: 3400 rpm
